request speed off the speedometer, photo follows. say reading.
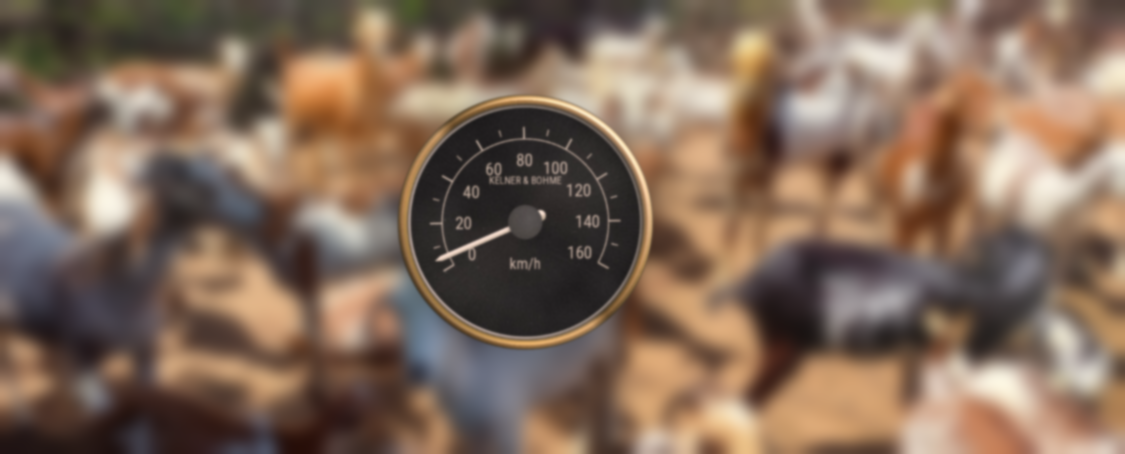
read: 5 km/h
